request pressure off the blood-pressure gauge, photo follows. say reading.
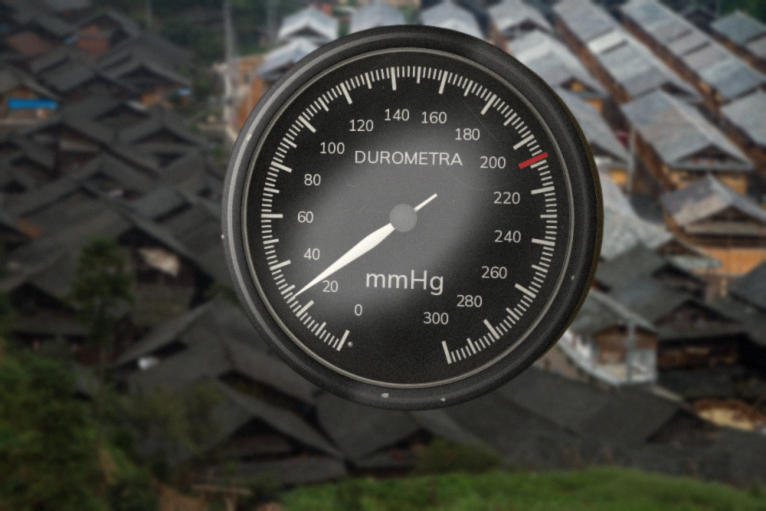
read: 26 mmHg
